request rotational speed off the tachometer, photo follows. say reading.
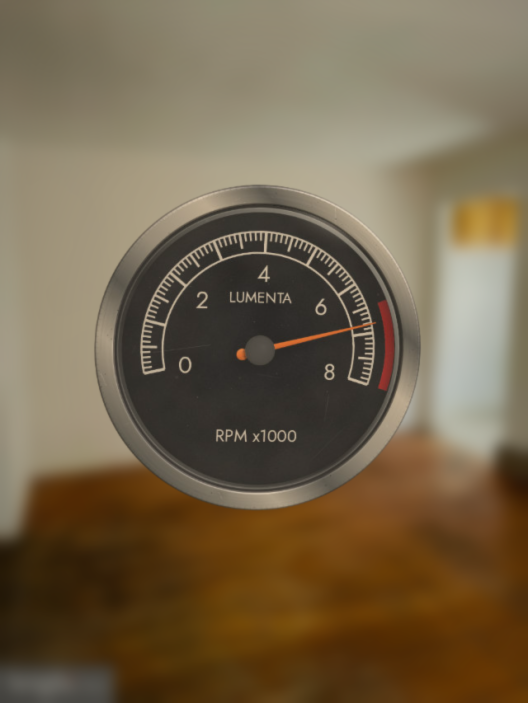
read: 6800 rpm
